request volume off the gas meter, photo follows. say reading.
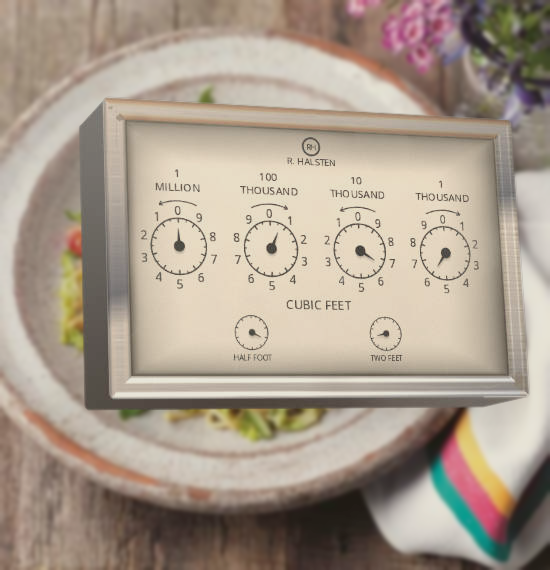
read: 6600 ft³
